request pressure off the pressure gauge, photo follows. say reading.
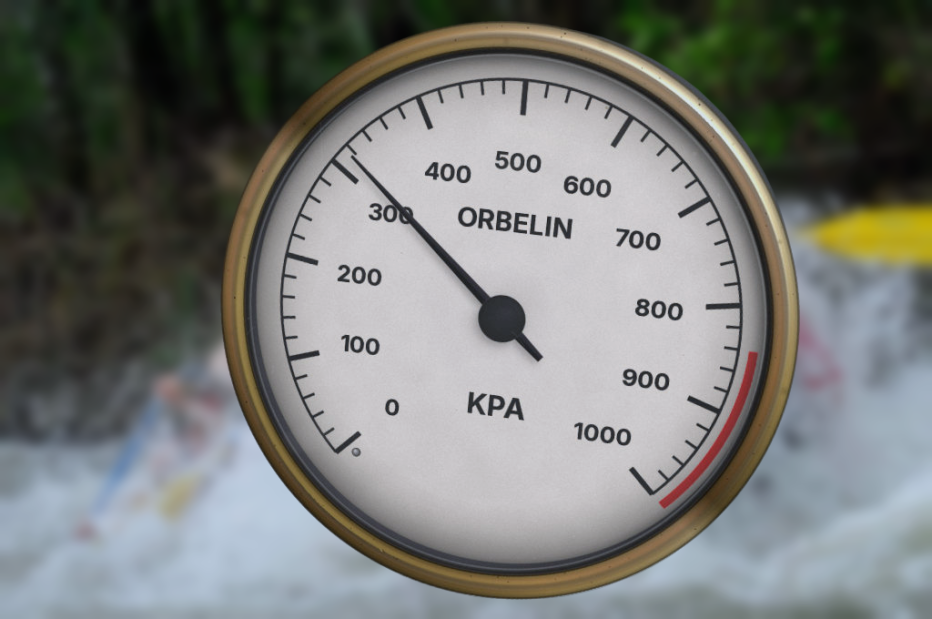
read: 320 kPa
